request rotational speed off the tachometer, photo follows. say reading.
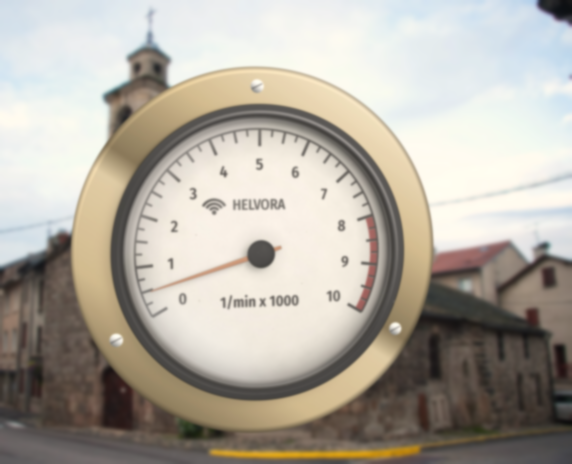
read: 500 rpm
